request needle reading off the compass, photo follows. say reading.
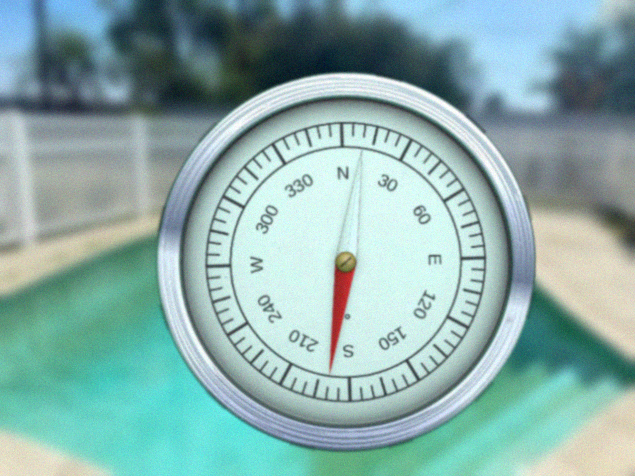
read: 190 °
